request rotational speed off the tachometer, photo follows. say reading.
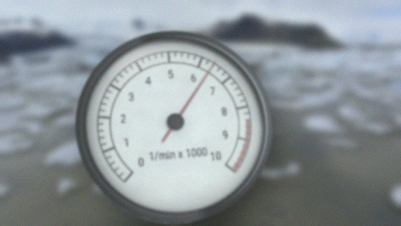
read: 6400 rpm
